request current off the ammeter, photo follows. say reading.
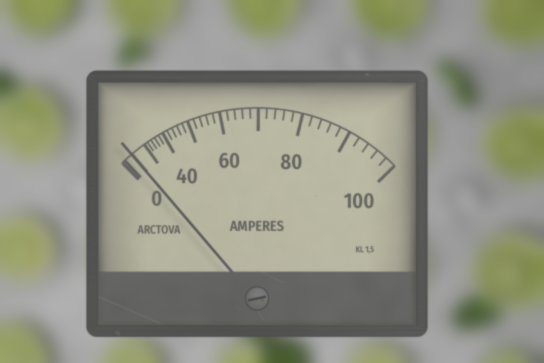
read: 20 A
